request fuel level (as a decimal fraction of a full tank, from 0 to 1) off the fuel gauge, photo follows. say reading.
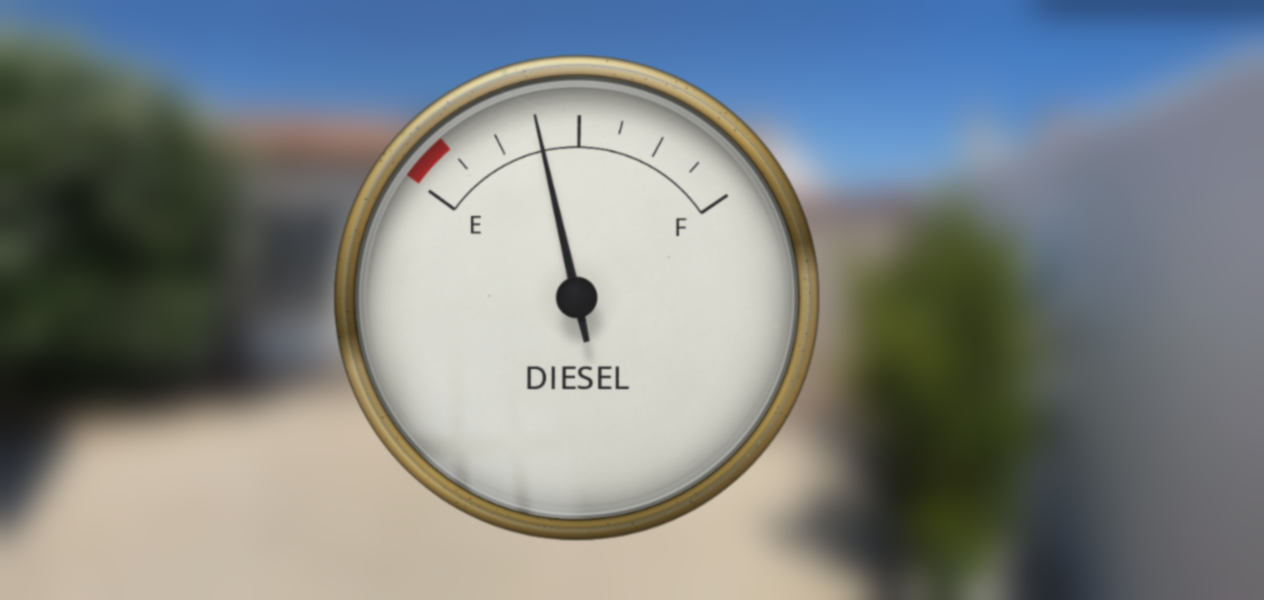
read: 0.375
